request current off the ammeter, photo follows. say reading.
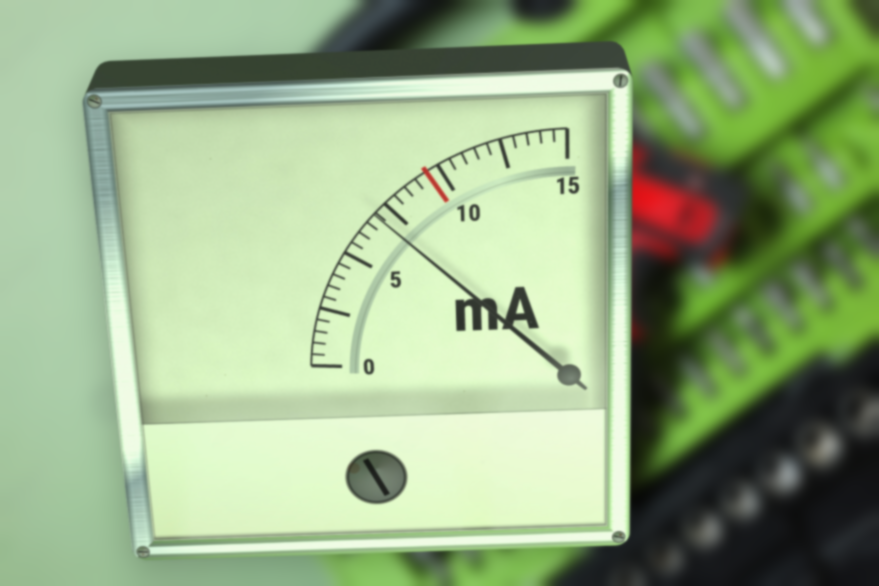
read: 7 mA
